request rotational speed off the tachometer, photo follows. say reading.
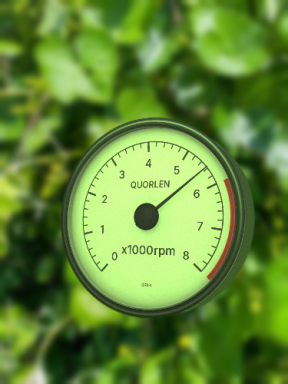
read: 5600 rpm
